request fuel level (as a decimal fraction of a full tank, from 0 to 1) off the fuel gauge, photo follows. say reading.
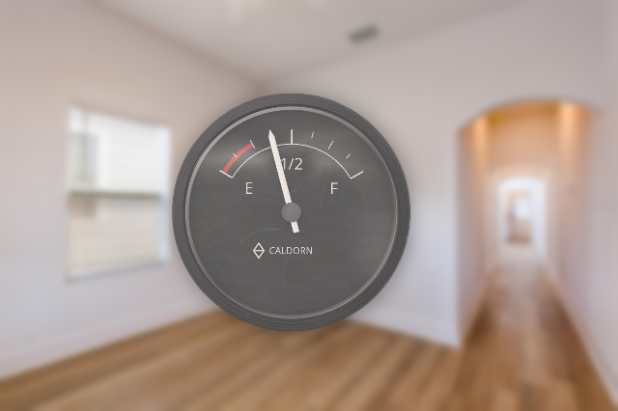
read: 0.375
